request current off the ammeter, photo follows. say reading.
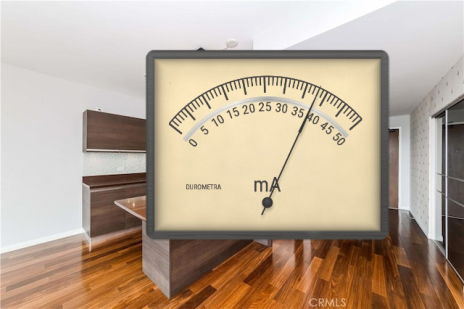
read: 38 mA
